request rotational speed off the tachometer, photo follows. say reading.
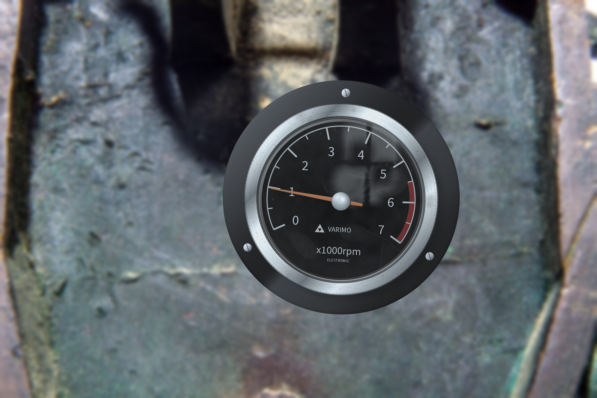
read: 1000 rpm
